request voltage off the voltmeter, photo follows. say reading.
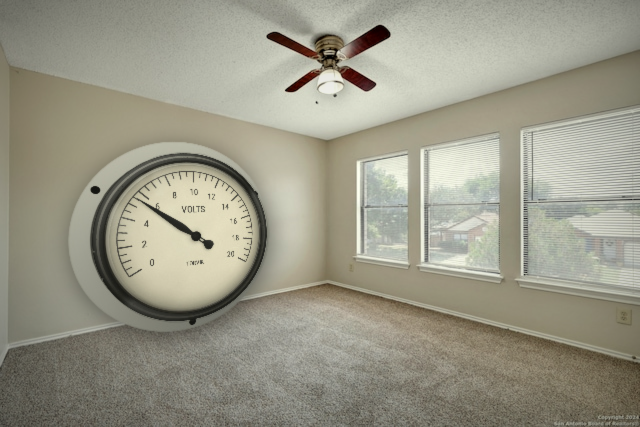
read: 5.5 V
